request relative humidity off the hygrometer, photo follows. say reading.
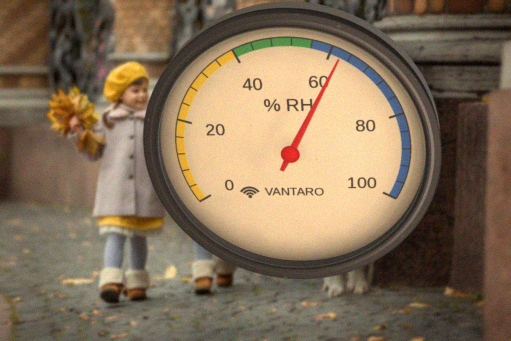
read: 62 %
